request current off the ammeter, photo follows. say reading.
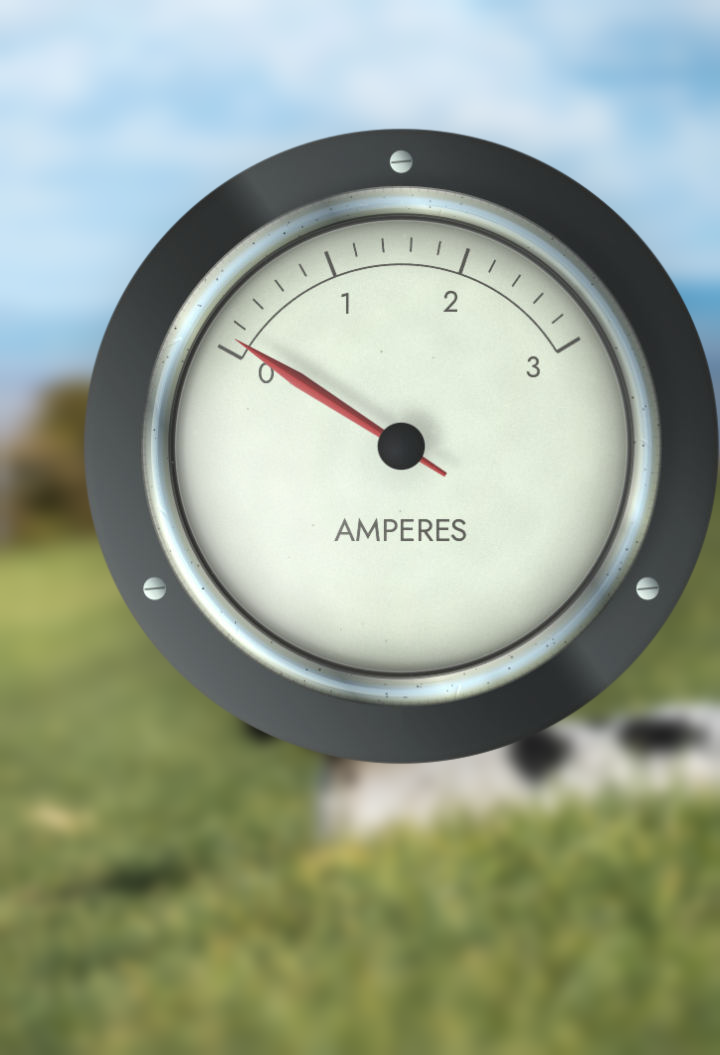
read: 0.1 A
